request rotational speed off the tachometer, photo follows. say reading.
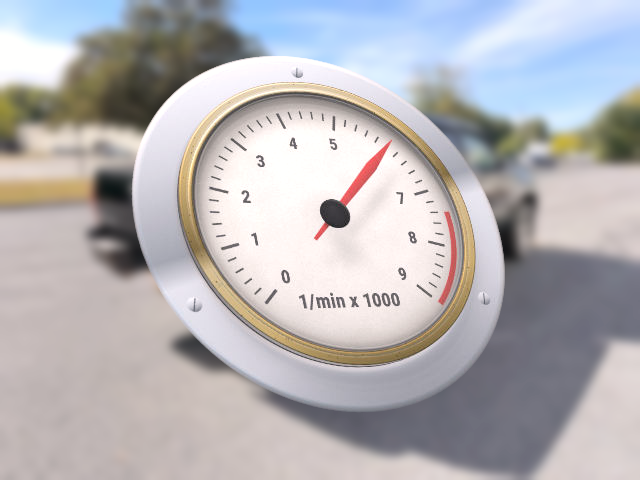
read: 6000 rpm
